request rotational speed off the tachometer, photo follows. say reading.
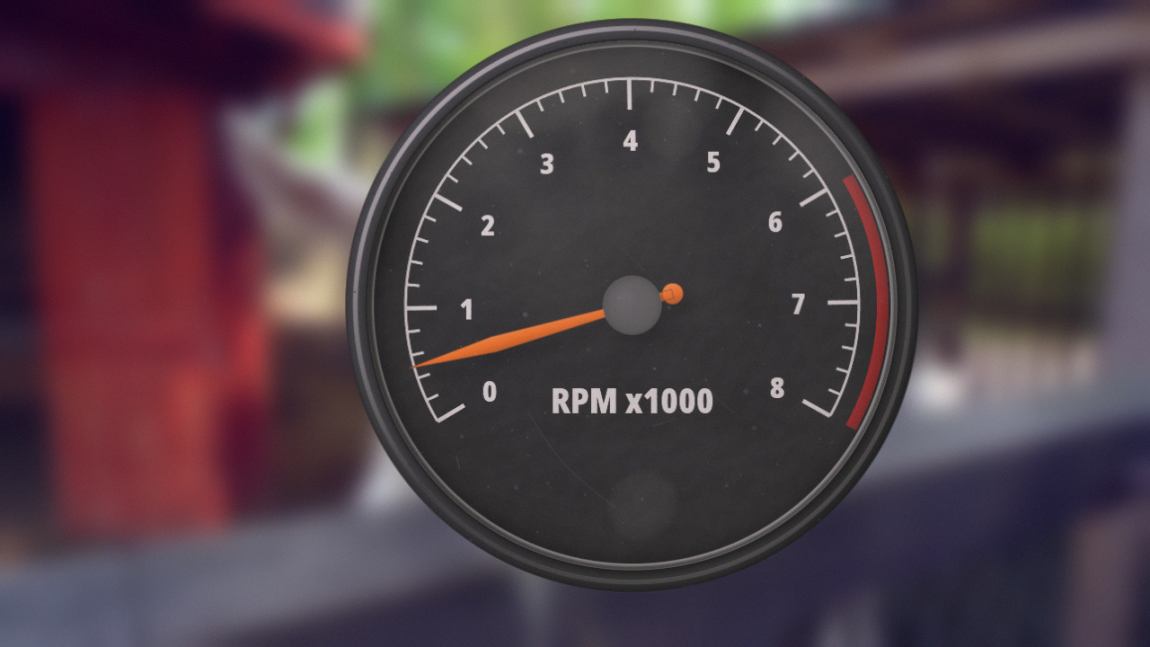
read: 500 rpm
